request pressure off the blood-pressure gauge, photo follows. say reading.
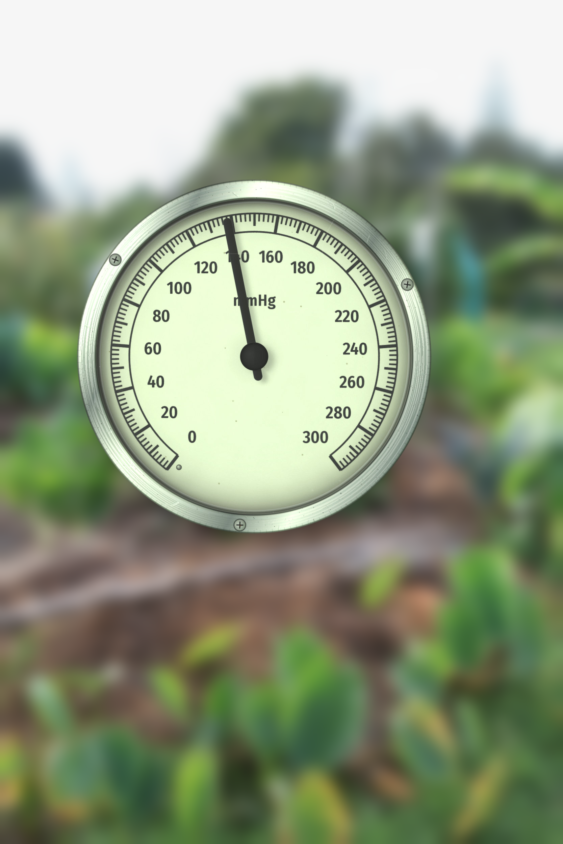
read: 138 mmHg
